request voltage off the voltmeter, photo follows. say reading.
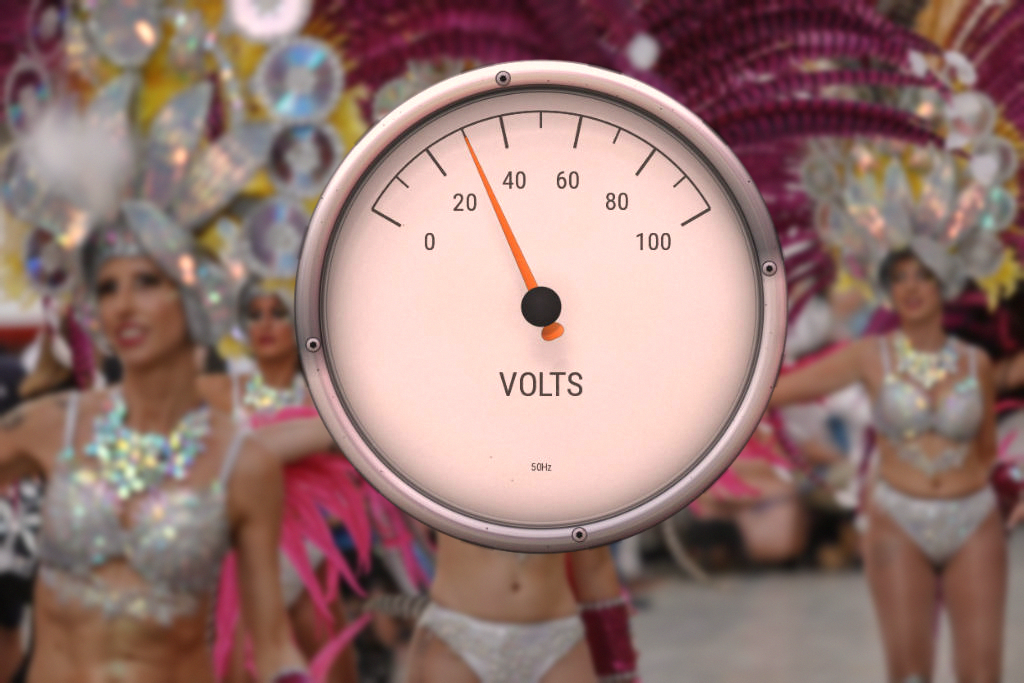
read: 30 V
